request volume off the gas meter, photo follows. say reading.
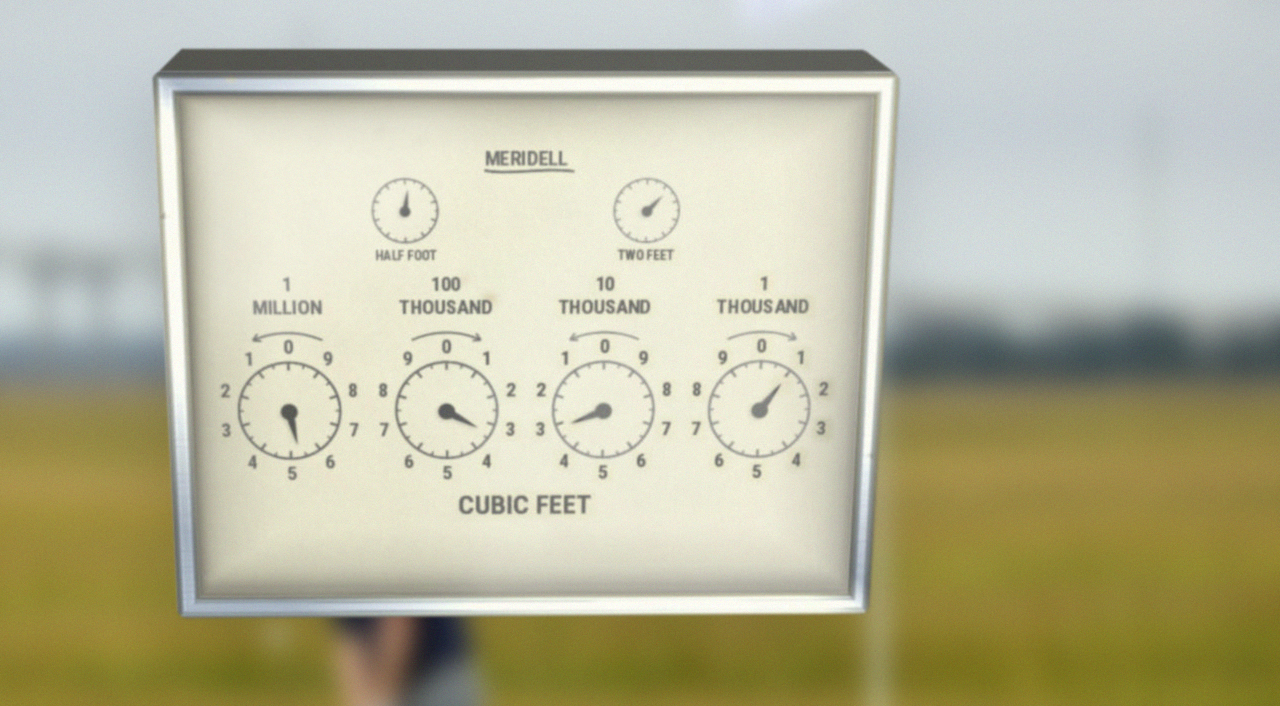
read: 533100 ft³
